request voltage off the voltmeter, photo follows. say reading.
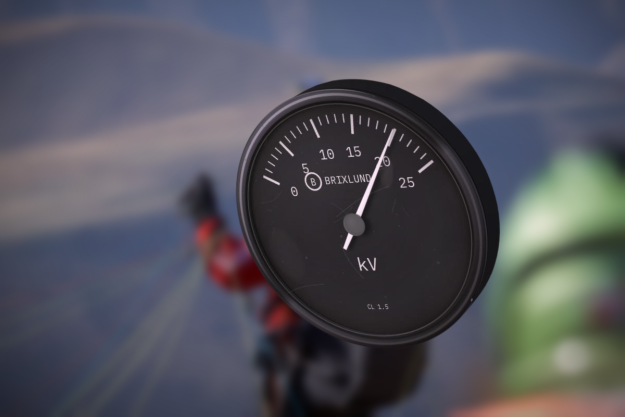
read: 20 kV
